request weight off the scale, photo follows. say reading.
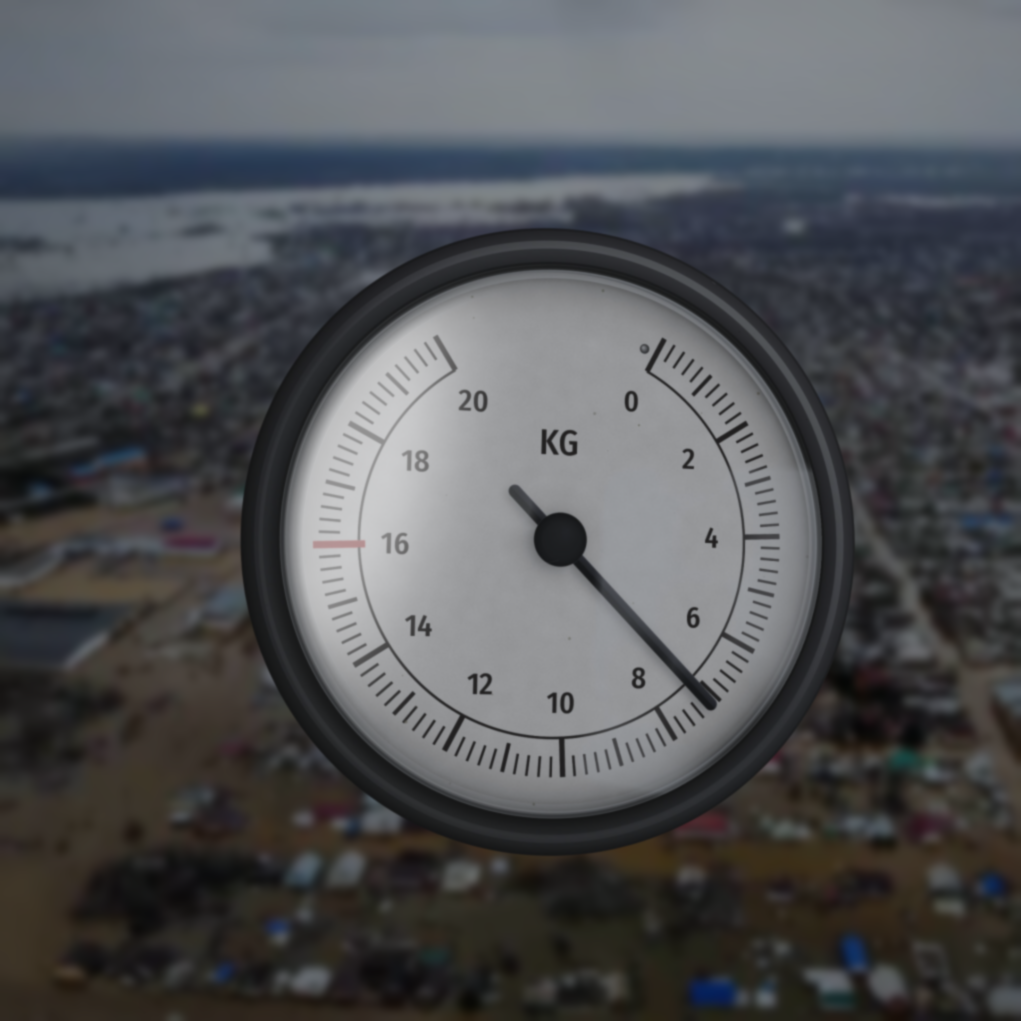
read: 7.2 kg
